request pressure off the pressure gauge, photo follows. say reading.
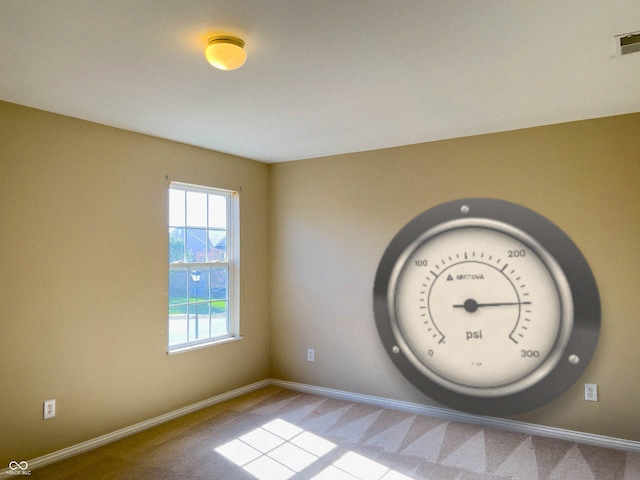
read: 250 psi
